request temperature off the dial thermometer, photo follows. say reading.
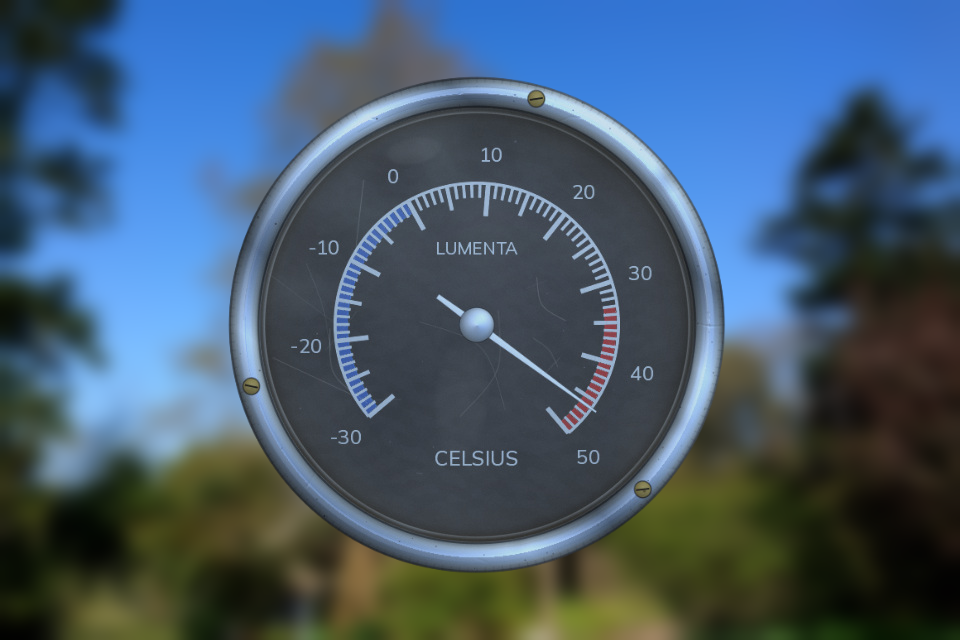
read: 46 °C
